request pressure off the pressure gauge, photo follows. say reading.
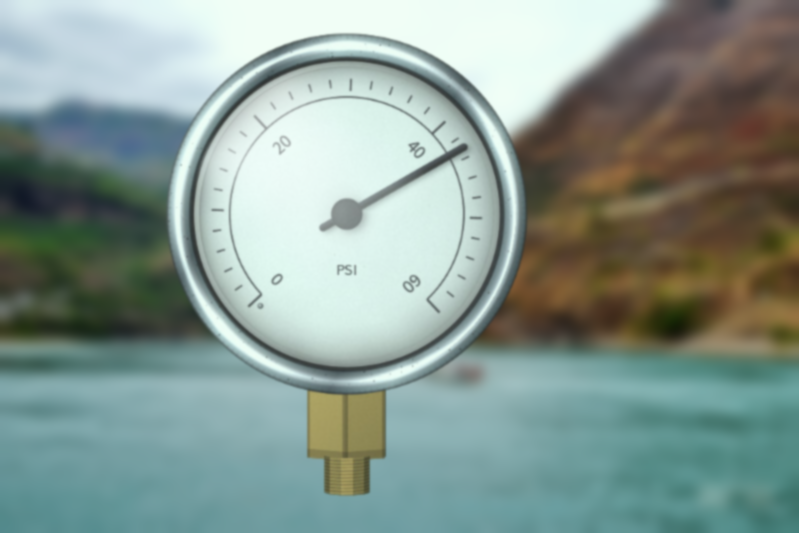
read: 43 psi
